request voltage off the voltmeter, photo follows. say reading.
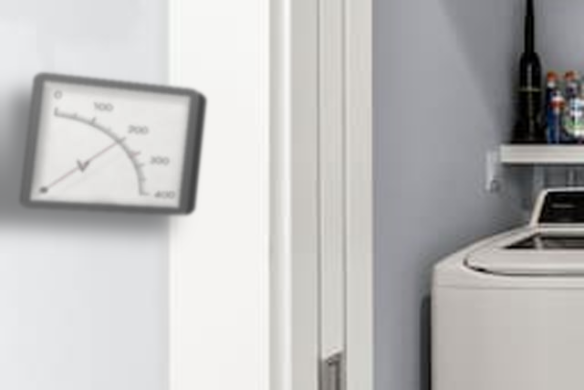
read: 200 V
